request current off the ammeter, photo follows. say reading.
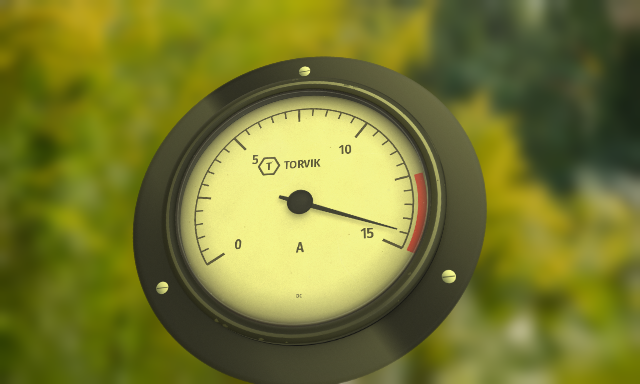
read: 14.5 A
